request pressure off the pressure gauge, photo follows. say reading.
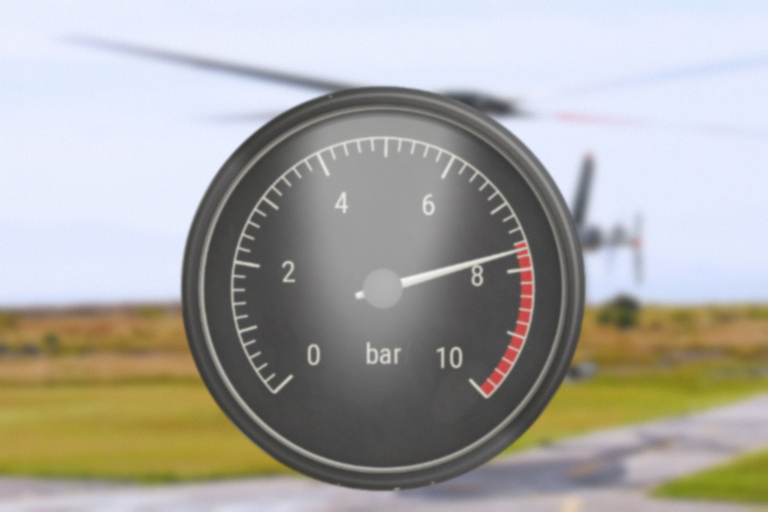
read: 7.7 bar
